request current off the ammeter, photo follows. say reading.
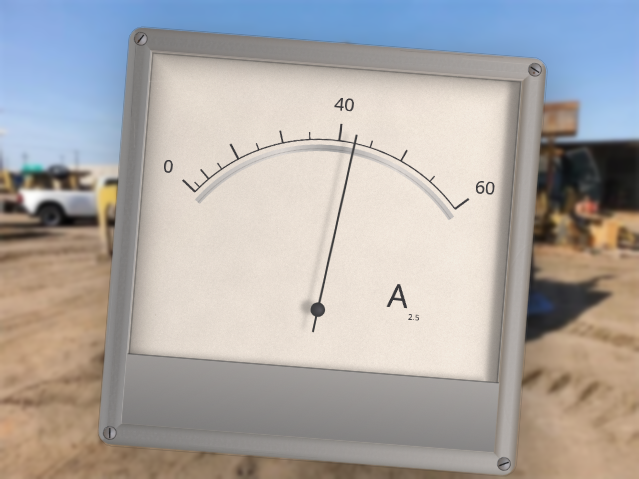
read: 42.5 A
